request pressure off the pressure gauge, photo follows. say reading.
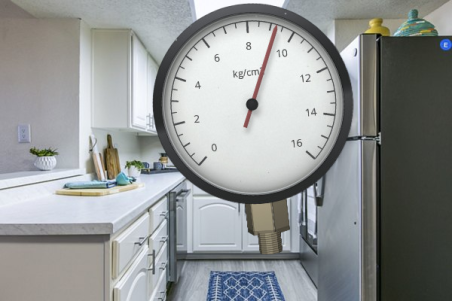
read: 9.25 kg/cm²
